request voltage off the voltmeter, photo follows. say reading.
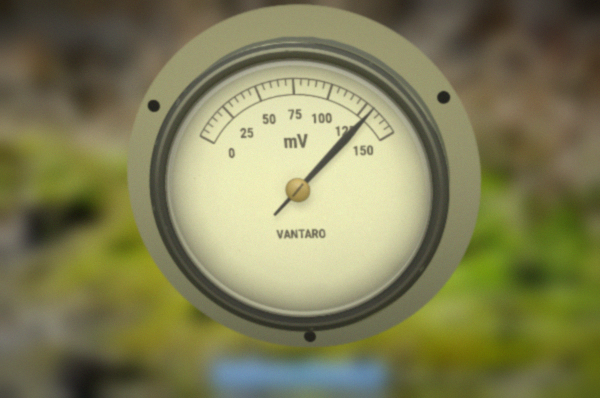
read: 130 mV
